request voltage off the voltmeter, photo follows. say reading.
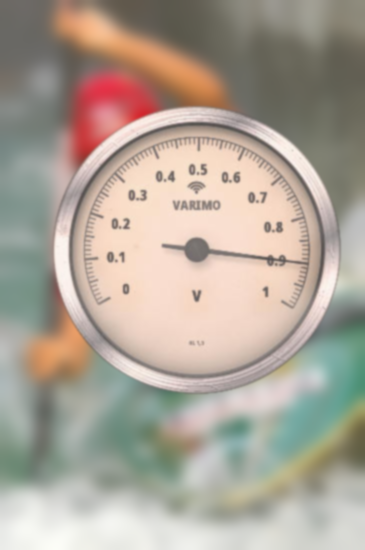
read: 0.9 V
